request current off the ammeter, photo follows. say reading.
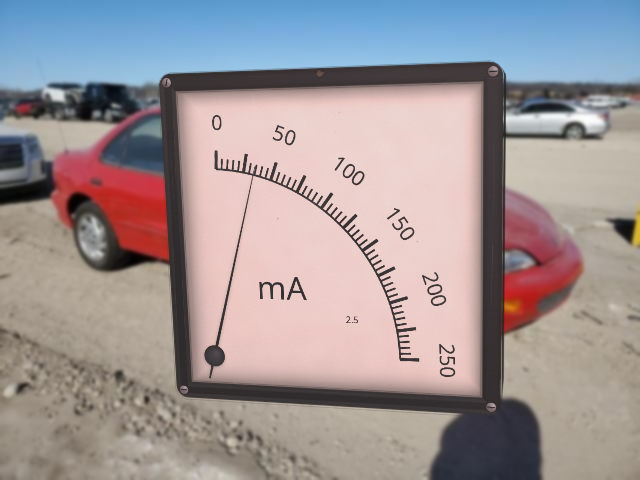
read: 35 mA
